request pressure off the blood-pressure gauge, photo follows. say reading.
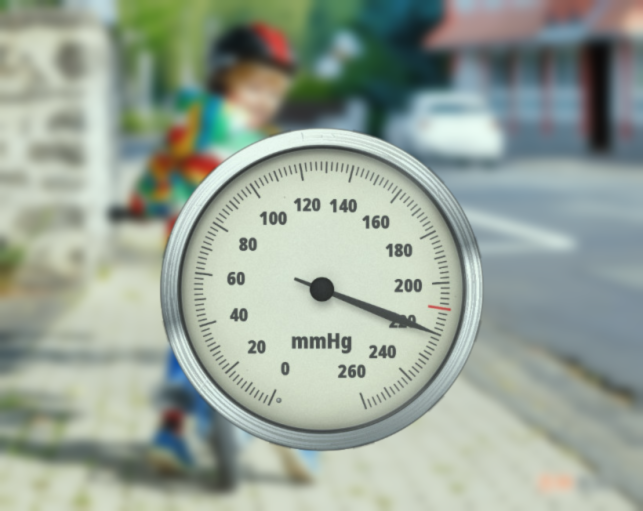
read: 220 mmHg
